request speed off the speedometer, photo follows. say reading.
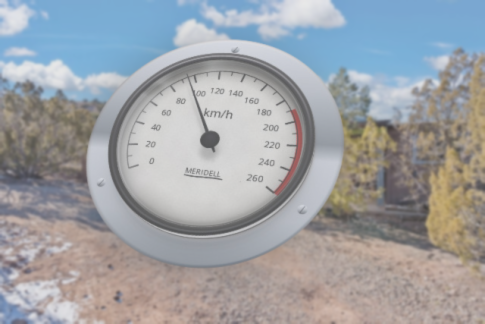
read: 95 km/h
